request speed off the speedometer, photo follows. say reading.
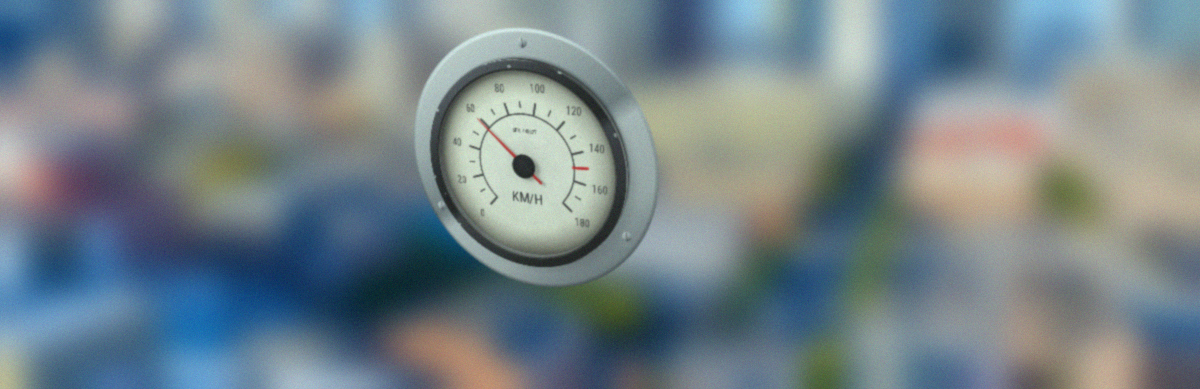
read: 60 km/h
